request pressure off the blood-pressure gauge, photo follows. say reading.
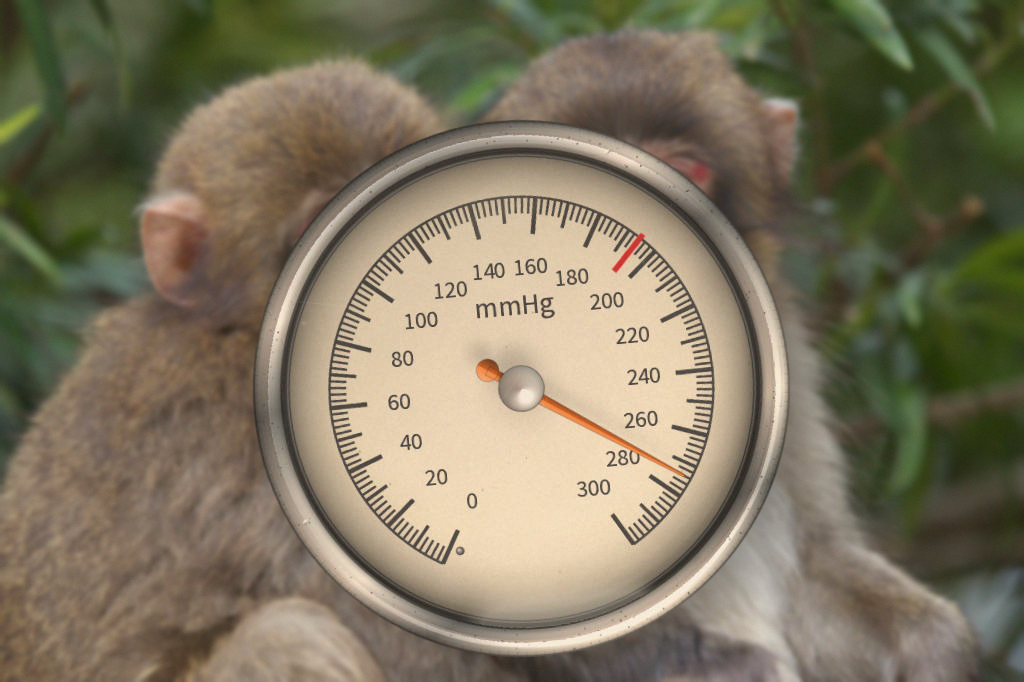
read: 274 mmHg
